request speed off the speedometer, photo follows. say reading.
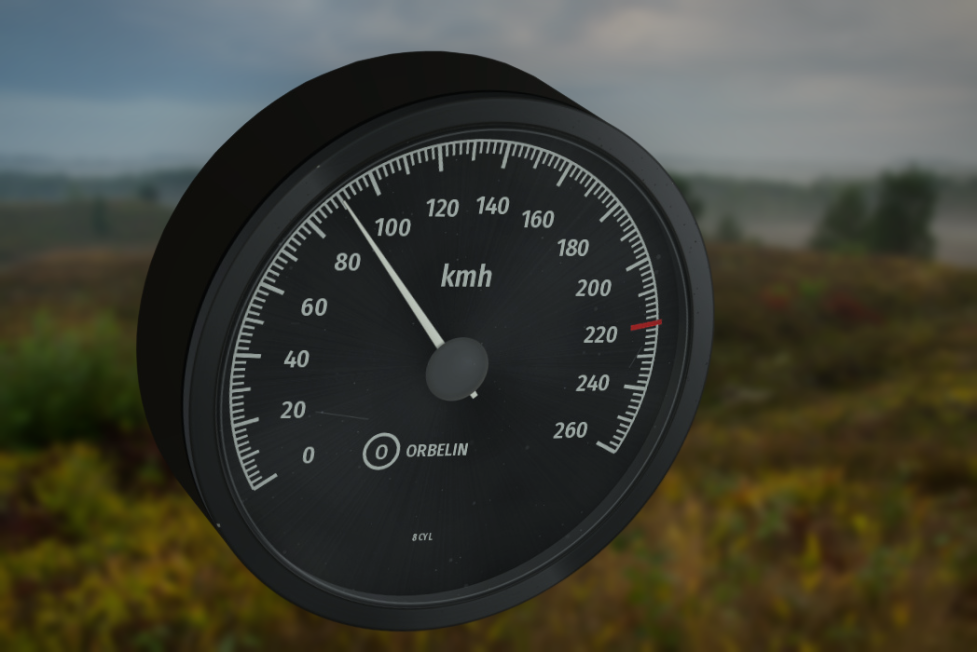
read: 90 km/h
